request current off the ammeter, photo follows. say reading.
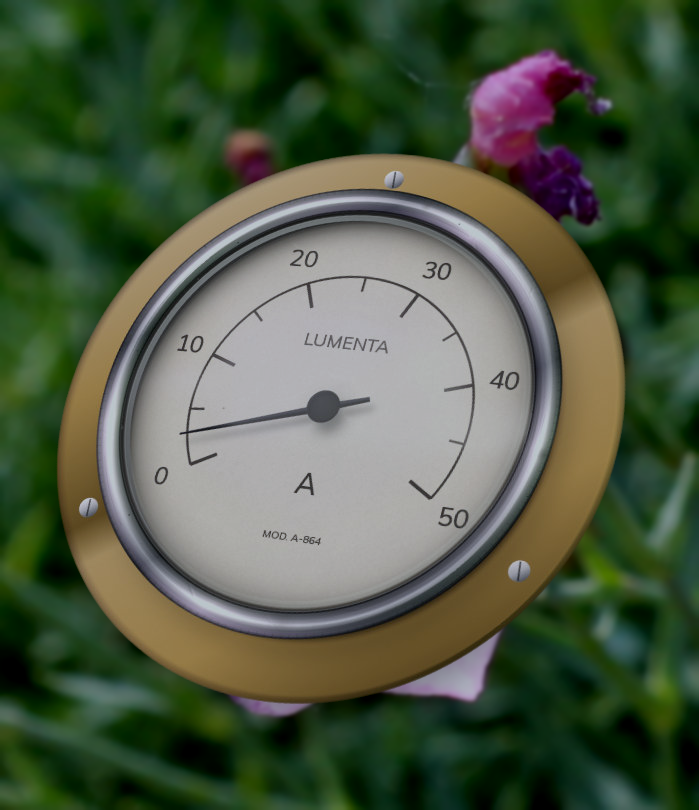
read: 2.5 A
